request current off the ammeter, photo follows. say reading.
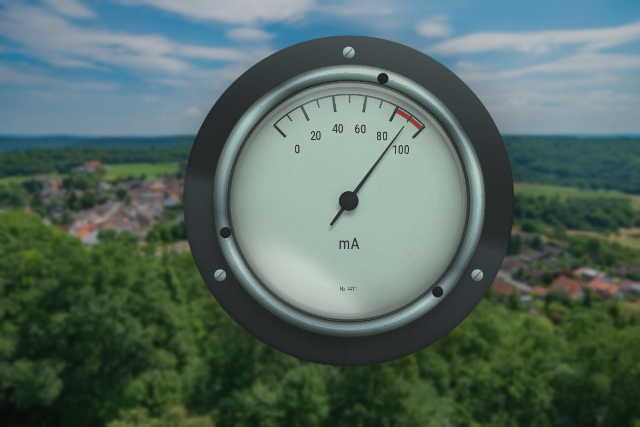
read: 90 mA
